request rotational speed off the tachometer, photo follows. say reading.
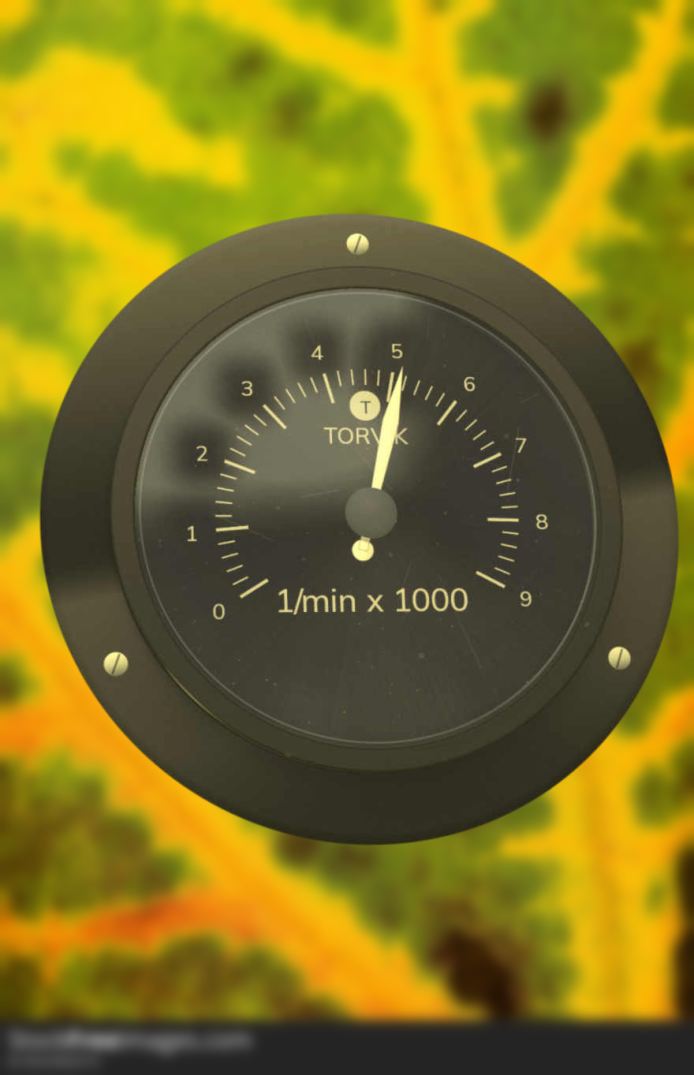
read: 5100 rpm
